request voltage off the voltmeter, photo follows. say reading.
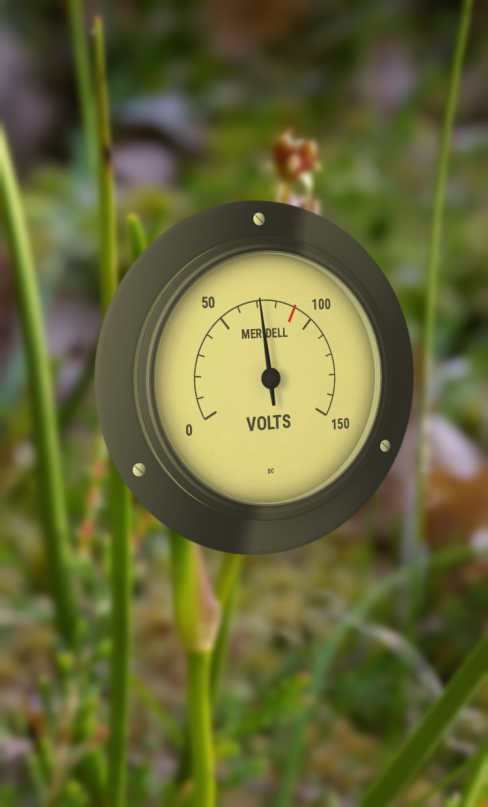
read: 70 V
